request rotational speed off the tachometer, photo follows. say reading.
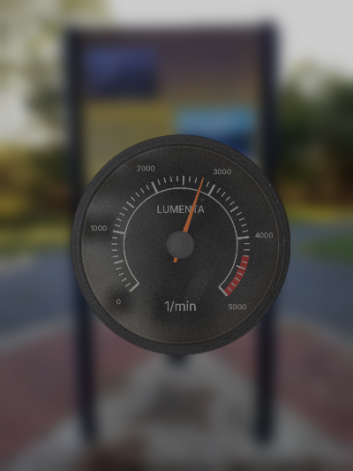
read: 2800 rpm
